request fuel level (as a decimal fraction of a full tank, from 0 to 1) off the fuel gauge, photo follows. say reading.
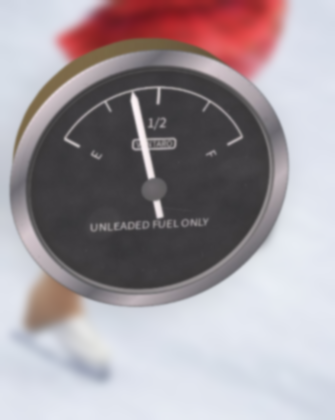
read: 0.375
